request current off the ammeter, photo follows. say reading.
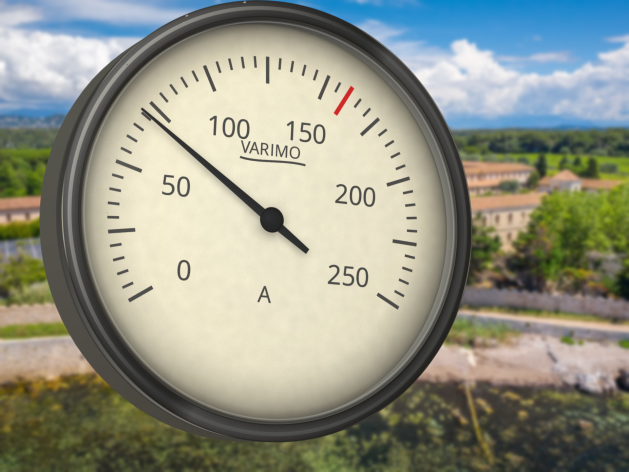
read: 70 A
